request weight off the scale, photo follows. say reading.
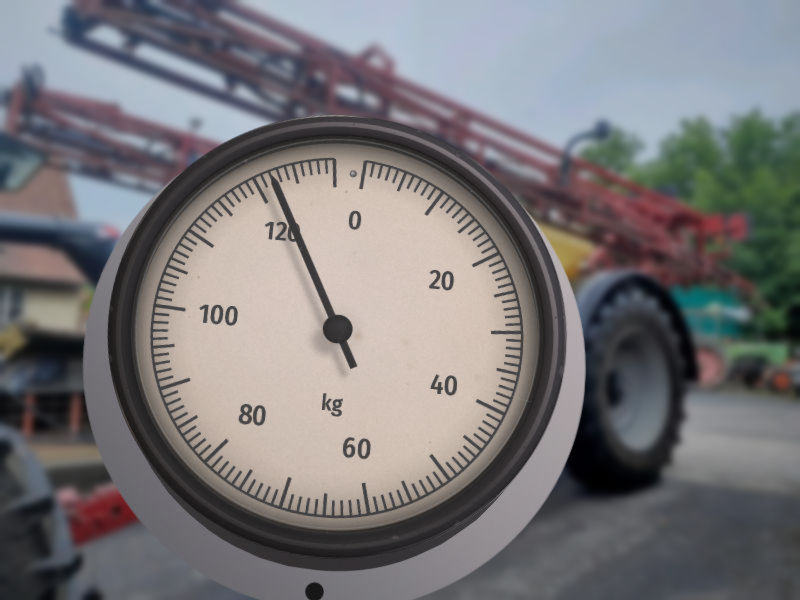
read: 122 kg
